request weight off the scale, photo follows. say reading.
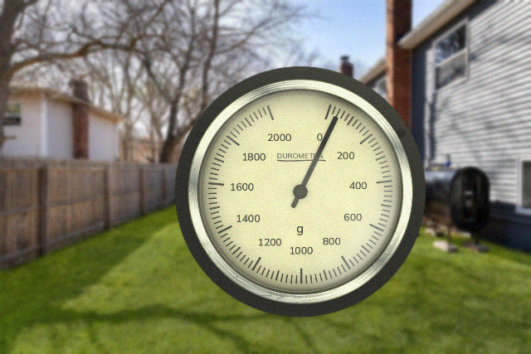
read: 40 g
